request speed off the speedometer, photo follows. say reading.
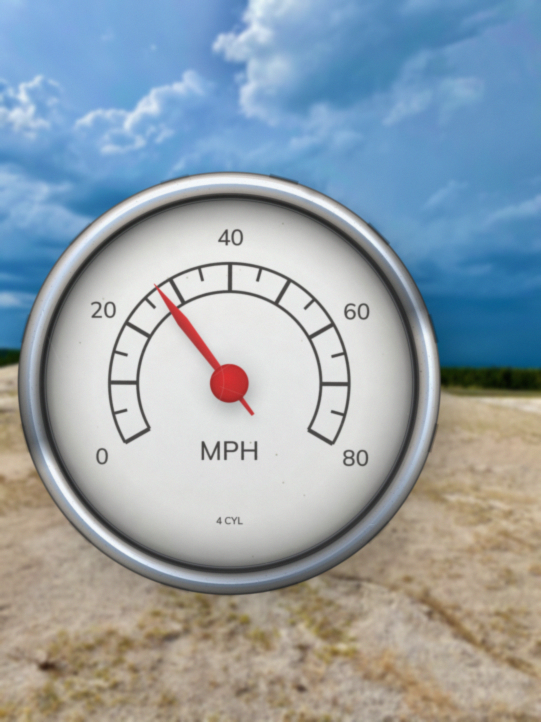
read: 27.5 mph
